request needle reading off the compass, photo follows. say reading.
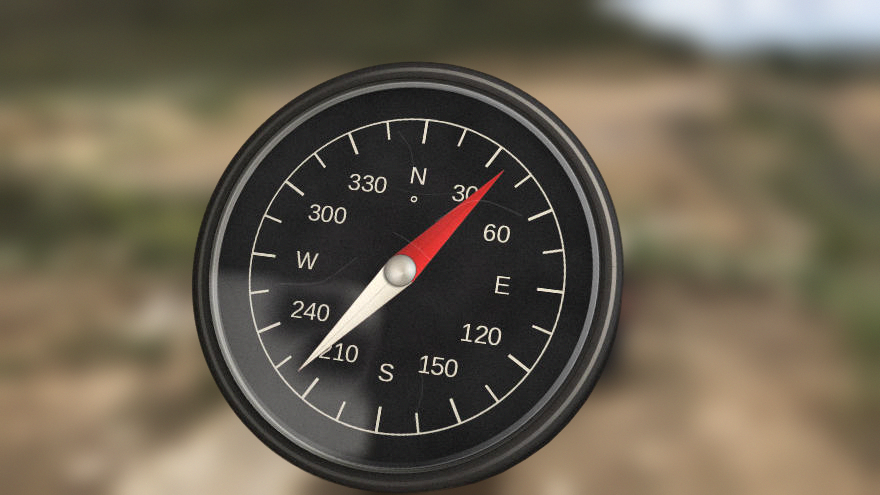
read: 37.5 °
